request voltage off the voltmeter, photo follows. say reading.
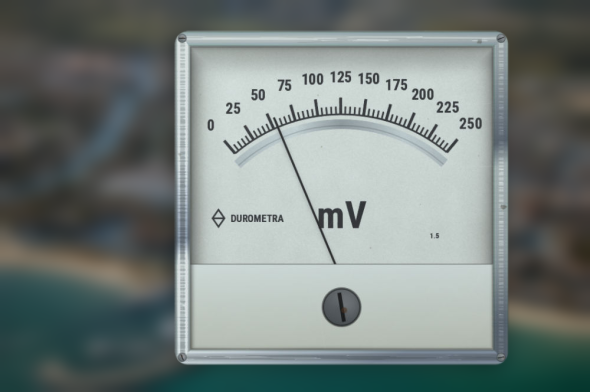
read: 55 mV
